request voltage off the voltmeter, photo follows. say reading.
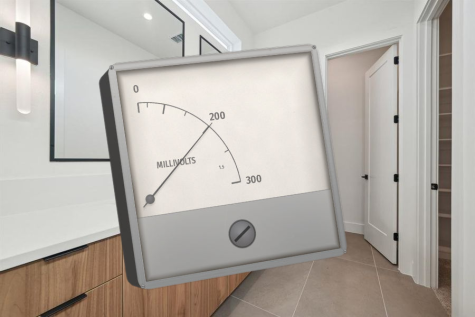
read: 200 mV
